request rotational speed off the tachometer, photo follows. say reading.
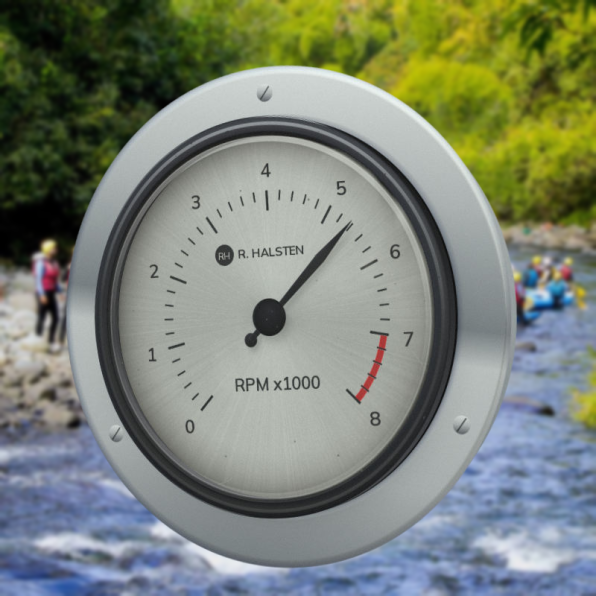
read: 5400 rpm
